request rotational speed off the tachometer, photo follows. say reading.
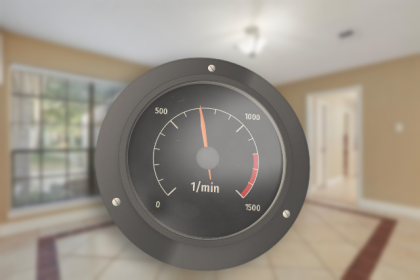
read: 700 rpm
